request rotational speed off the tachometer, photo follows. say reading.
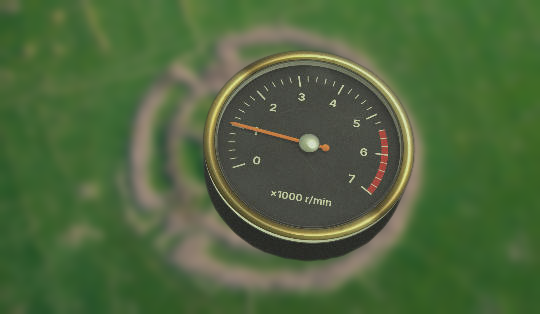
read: 1000 rpm
